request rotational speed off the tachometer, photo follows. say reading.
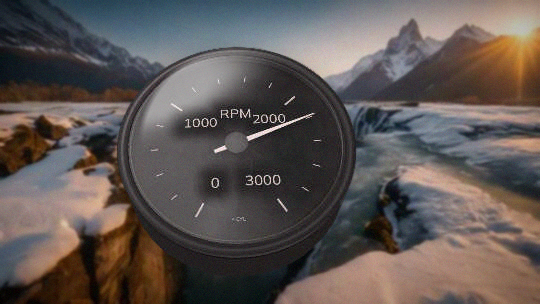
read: 2200 rpm
